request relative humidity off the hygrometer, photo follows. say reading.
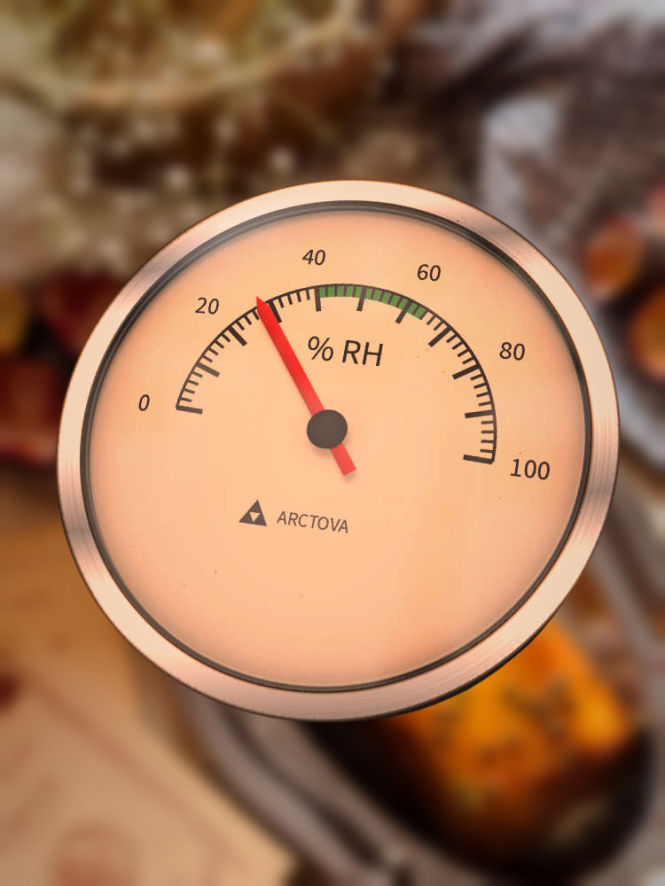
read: 28 %
